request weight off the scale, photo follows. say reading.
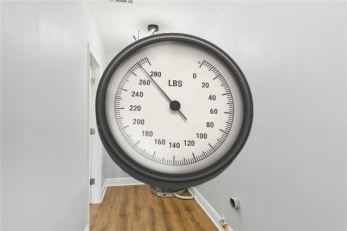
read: 270 lb
